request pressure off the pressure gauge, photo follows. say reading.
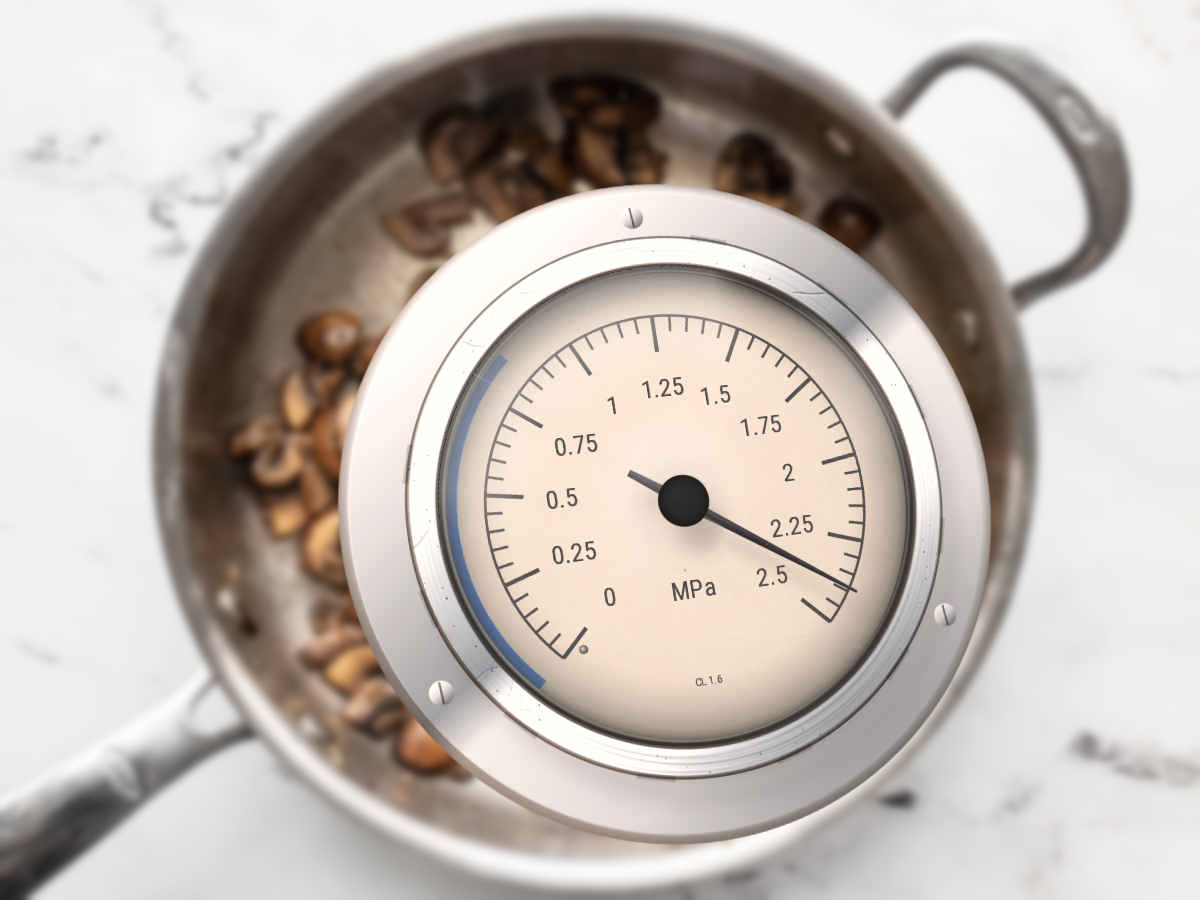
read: 2.4 MPa
